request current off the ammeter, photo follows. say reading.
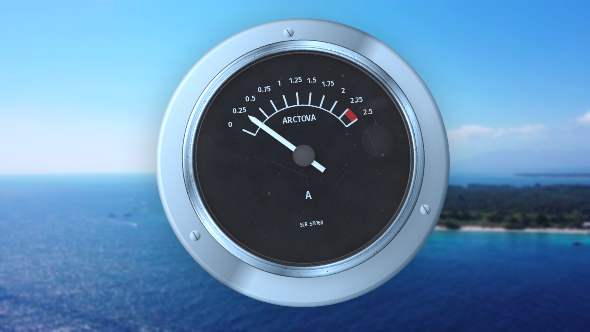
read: 0.25 A
